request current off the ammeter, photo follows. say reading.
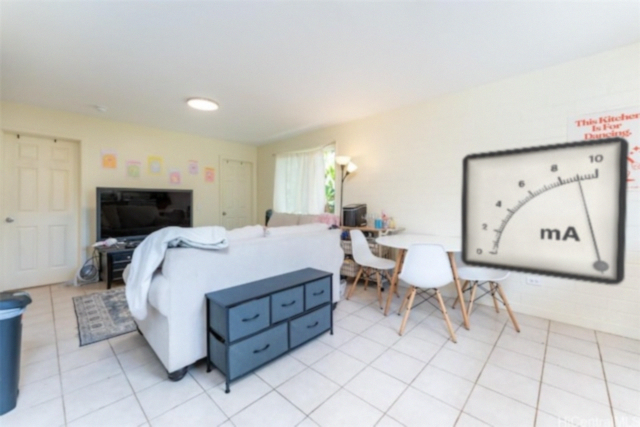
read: 9 mA
